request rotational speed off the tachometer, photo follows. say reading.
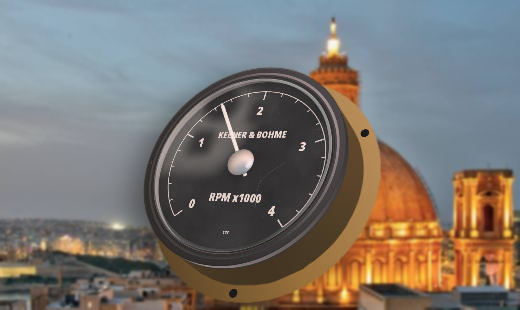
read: 1500 rpm
